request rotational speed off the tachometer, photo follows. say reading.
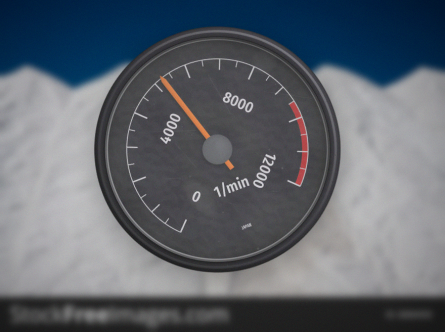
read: 5250 rpm
